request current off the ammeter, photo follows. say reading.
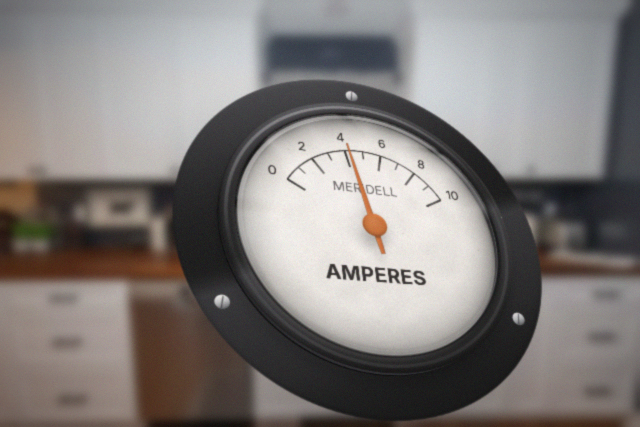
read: 4 A
